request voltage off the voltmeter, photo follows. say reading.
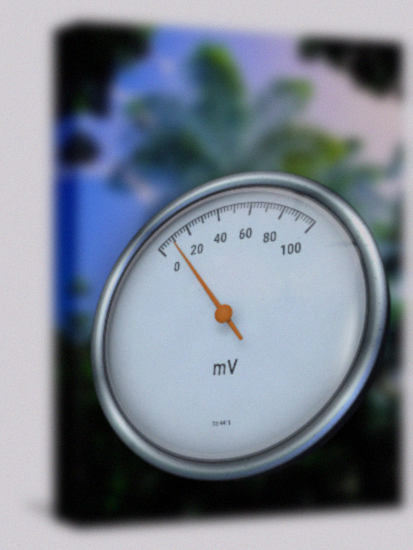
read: 10 mV
